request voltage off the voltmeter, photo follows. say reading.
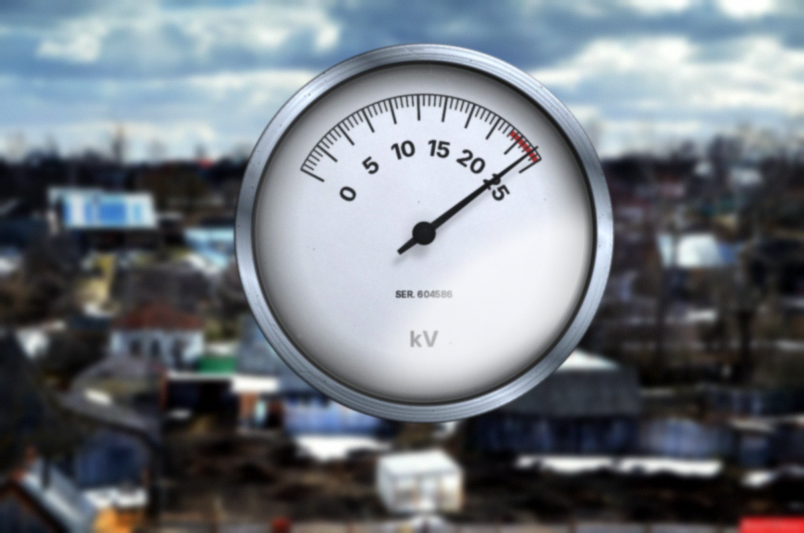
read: 24 kV
